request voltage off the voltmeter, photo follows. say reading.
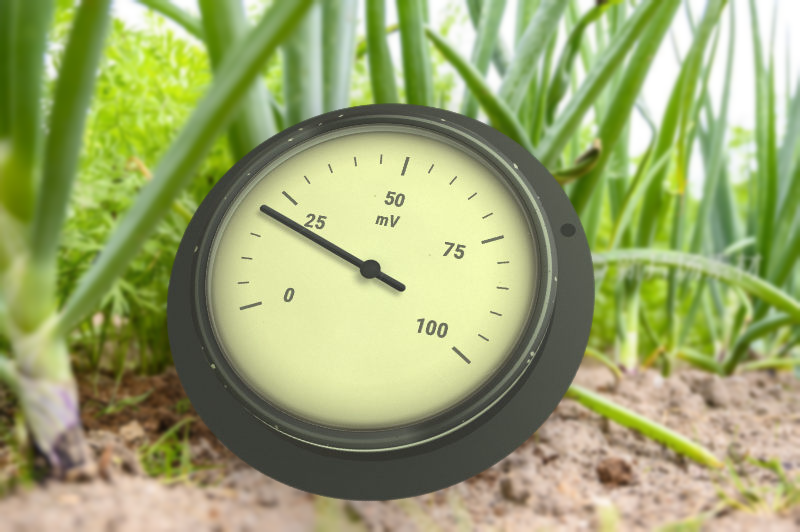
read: 20 mV
